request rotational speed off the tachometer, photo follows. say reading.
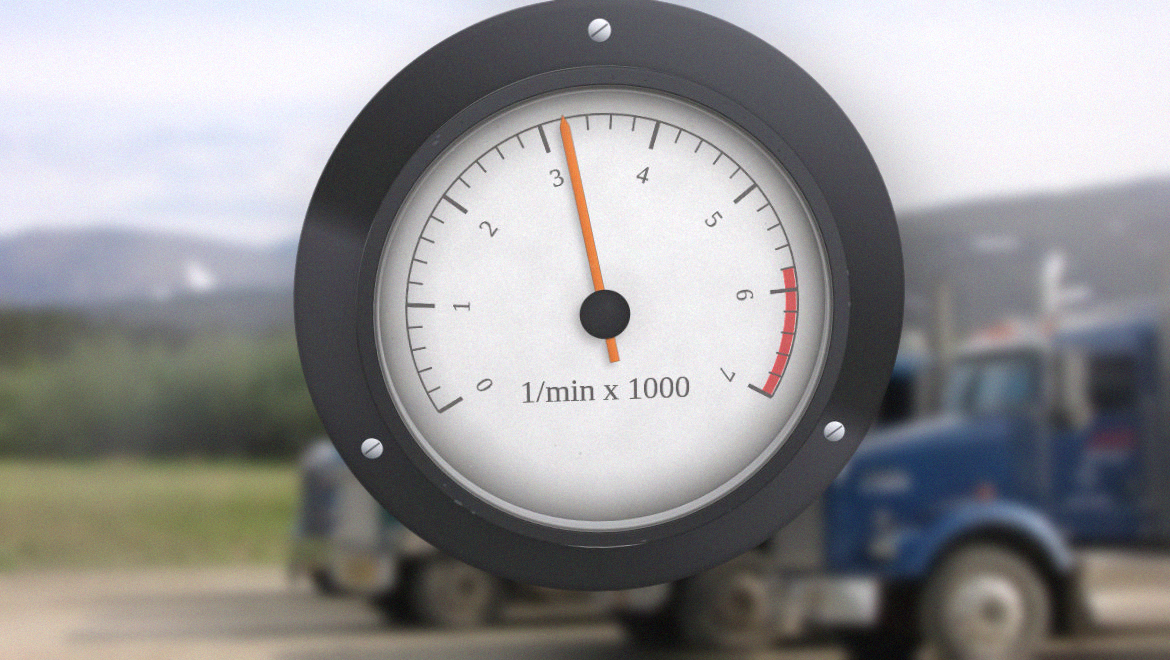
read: 3200 rpm
